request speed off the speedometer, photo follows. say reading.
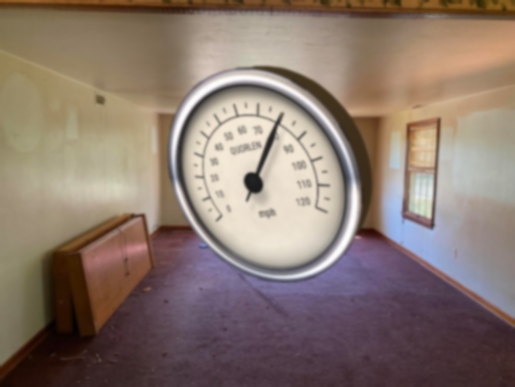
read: 80 mph
